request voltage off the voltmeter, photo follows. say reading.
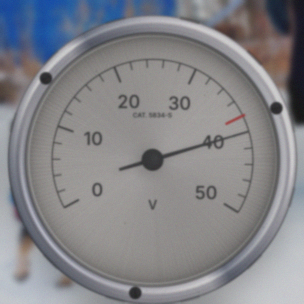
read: 40 V
